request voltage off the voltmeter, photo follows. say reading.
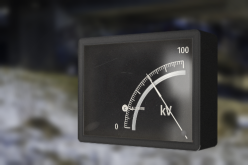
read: 60 kV
